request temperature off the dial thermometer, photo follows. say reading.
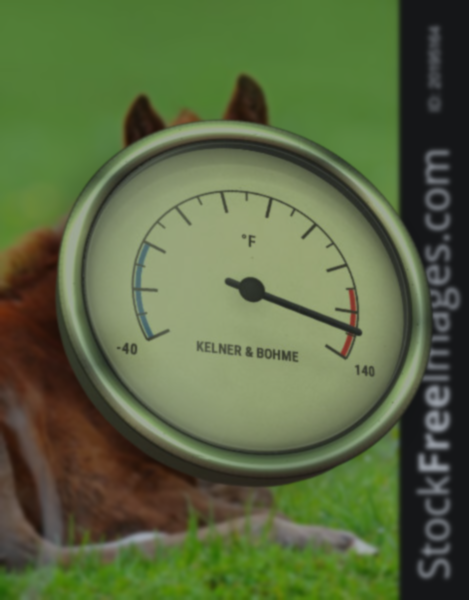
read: 130 °F
